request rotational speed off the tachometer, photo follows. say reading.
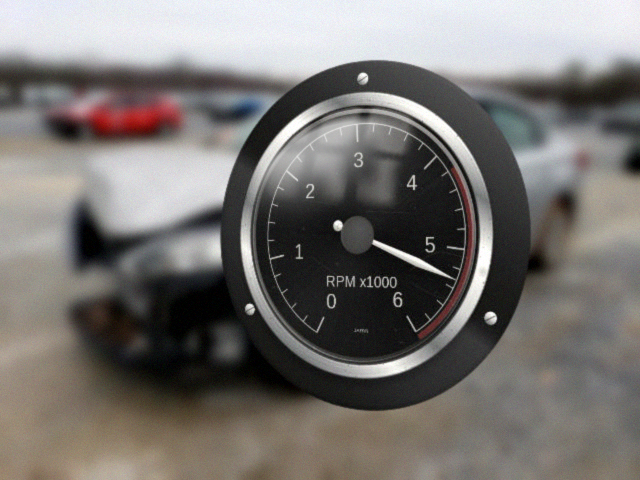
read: 5300 rpm
